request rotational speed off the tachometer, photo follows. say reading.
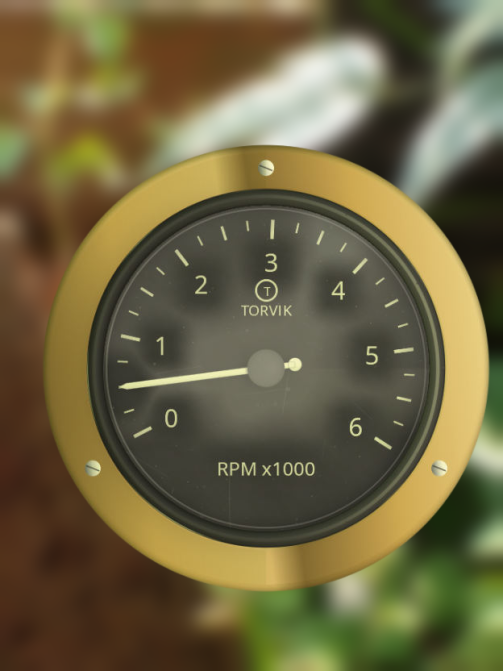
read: 500 rpm
